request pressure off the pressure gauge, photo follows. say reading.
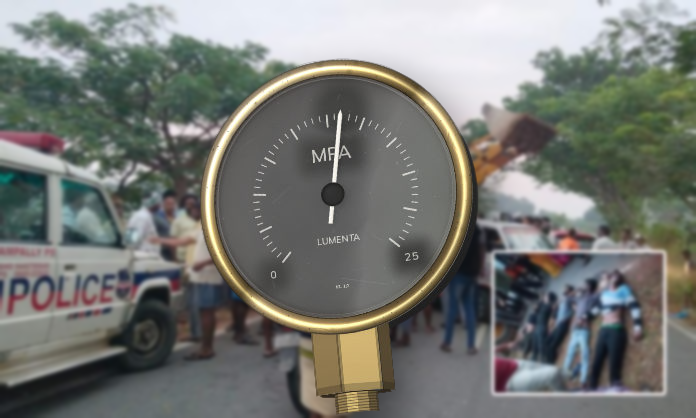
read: 13.5 MPa
